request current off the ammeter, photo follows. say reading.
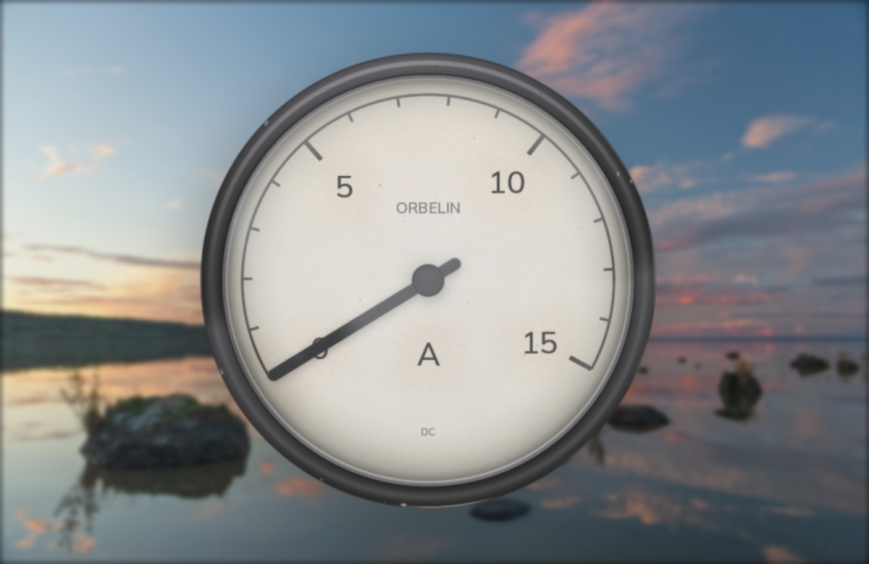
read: 0 A
